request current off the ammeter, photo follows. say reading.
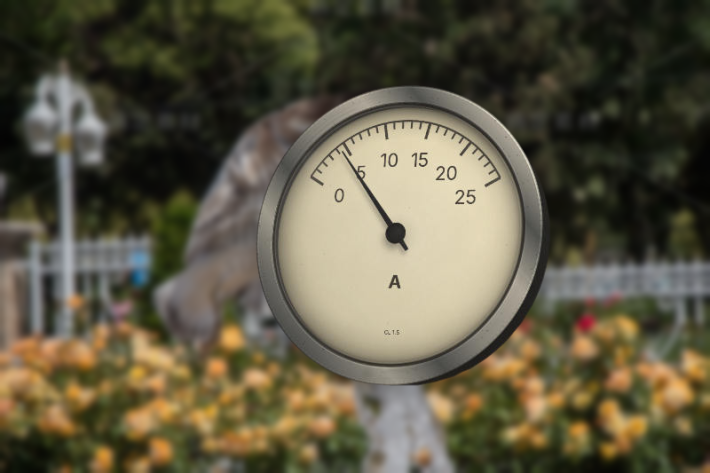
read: 4.5 A
